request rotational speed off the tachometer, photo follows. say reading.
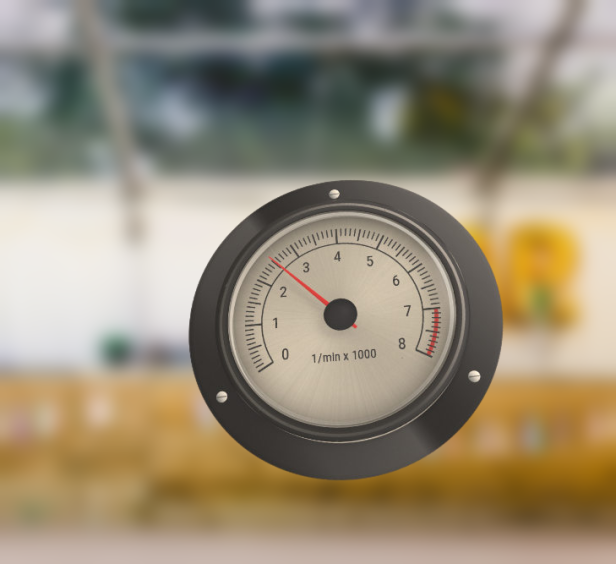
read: 2500 rpm
